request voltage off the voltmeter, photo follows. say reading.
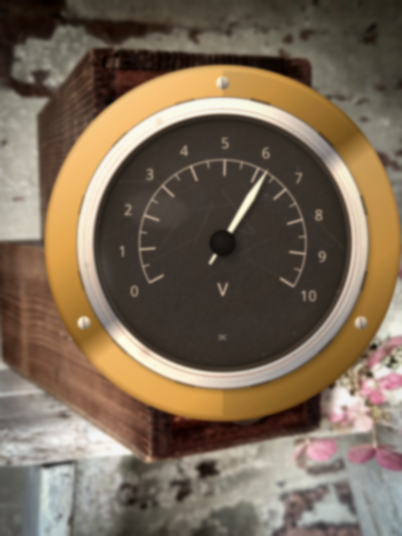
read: 6.25 V
